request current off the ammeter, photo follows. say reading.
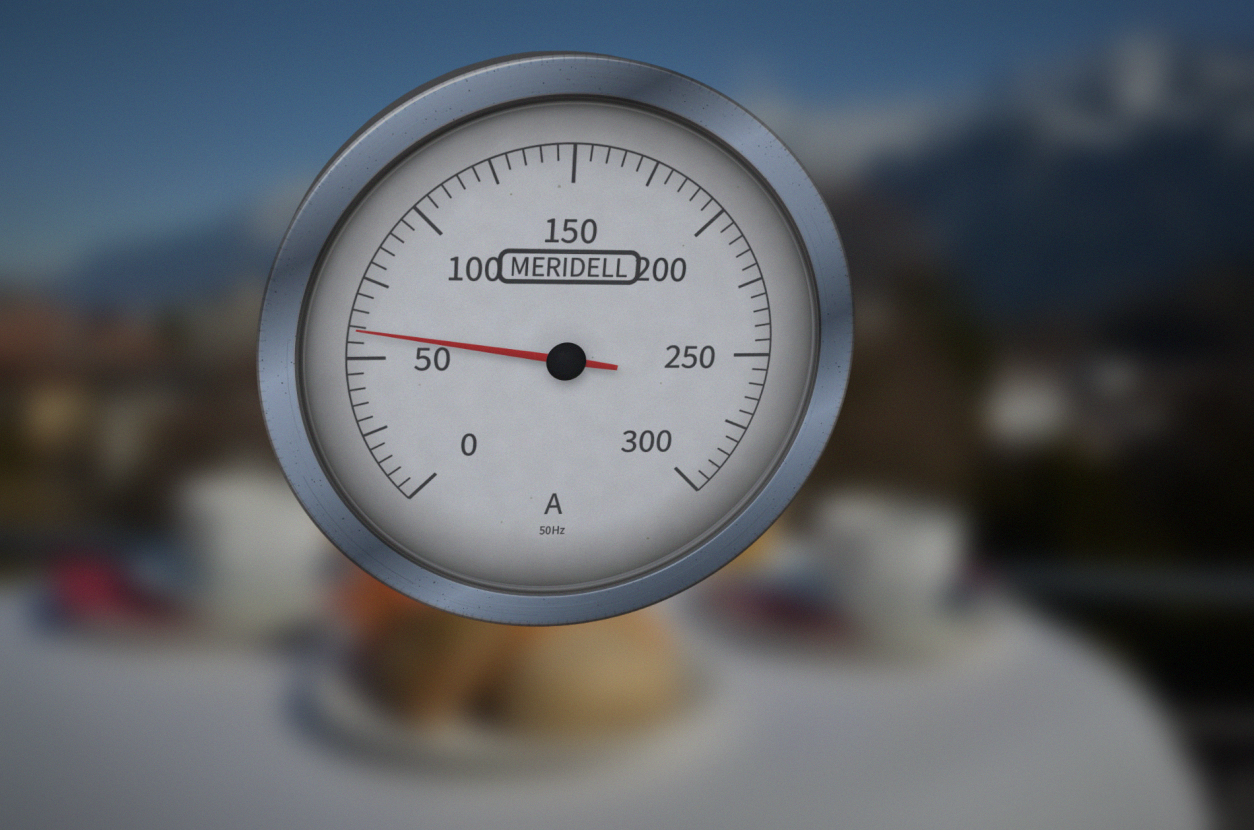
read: 60 A
